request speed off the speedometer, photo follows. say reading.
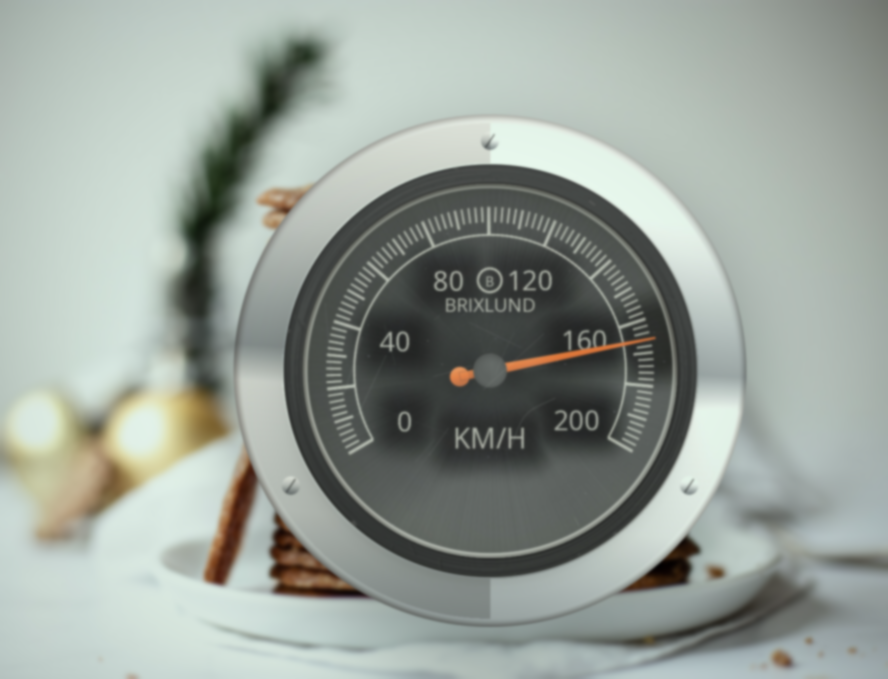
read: 166 km/h
